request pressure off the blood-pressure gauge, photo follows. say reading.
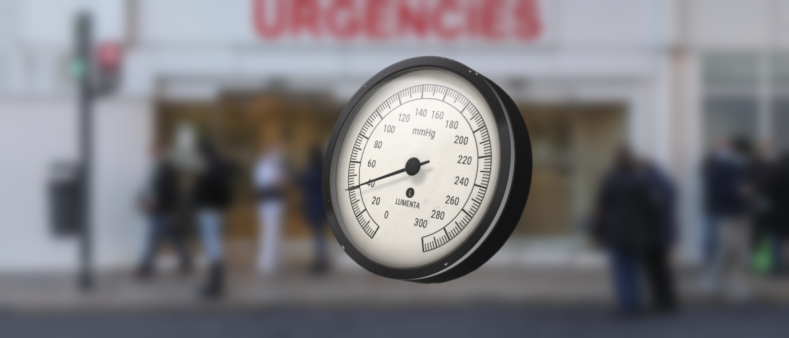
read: 40 mmHg
